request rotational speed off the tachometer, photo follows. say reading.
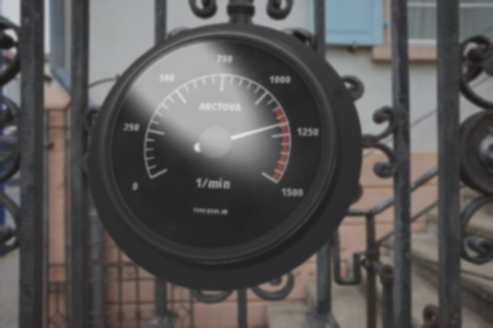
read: 1200 rpm
